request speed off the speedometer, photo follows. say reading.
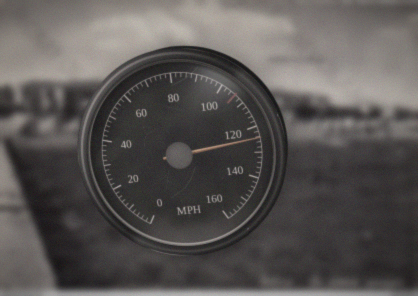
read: 124 mph
